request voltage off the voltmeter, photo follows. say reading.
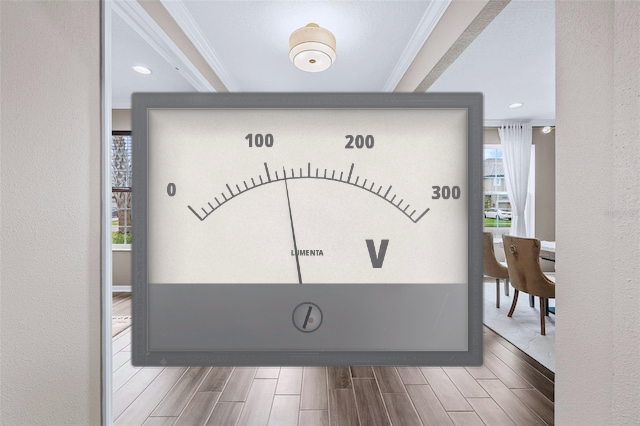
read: 120 V
